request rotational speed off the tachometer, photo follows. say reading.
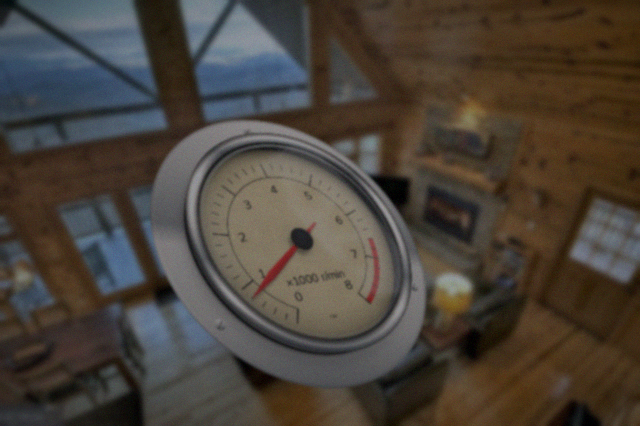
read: 800 rpm
